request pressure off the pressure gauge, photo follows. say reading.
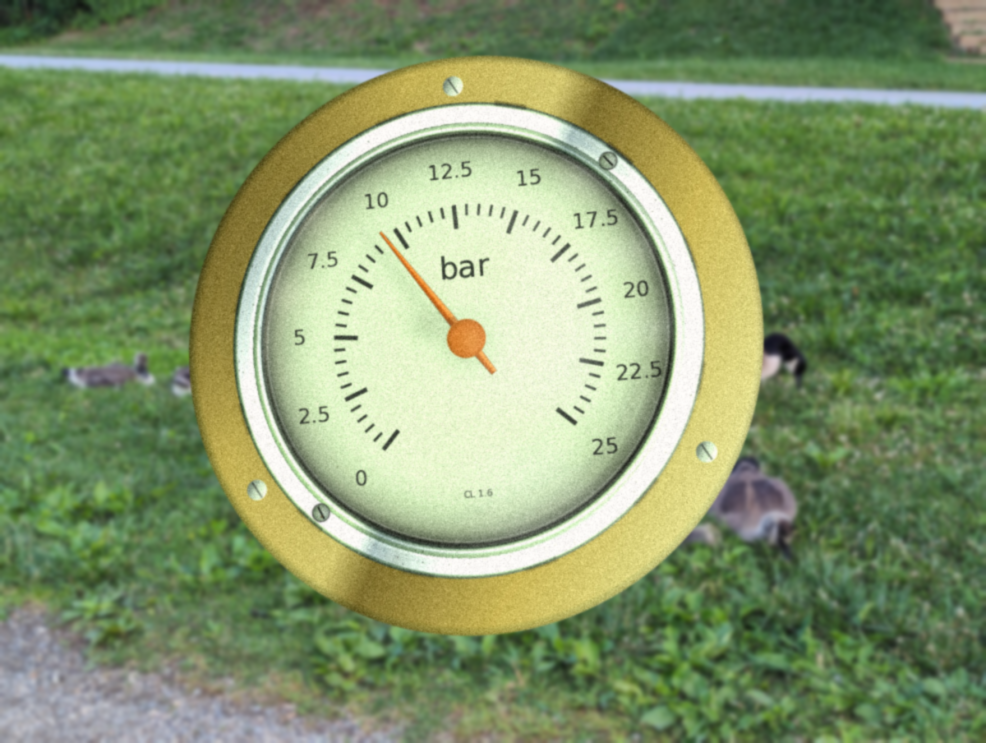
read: 9.5 bar
